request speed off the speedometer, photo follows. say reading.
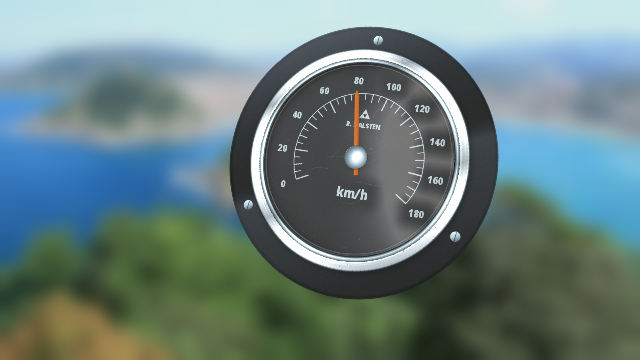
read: 80 km/h
